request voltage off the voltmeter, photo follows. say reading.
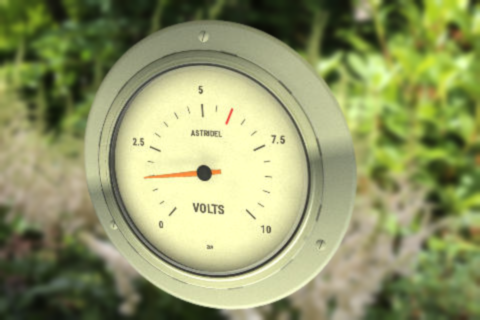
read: 1.5 V
